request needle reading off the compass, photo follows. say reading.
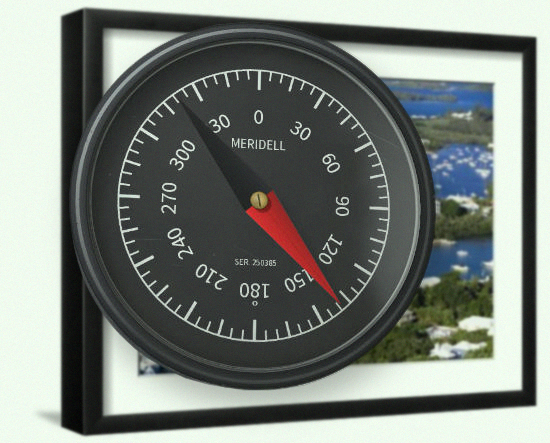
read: 140 °
